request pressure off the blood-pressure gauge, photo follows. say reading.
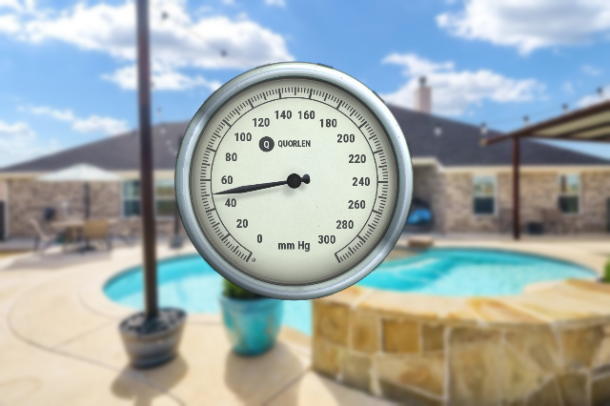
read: 50 mmHg
